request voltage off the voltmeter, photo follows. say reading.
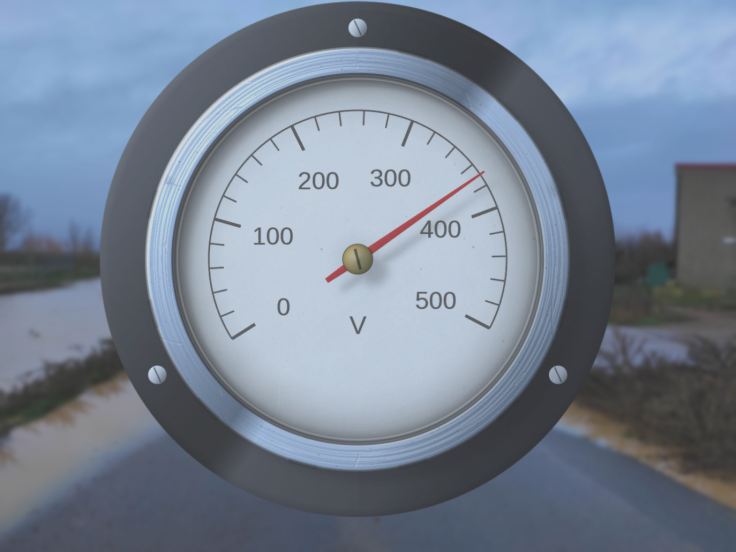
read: 370 V
